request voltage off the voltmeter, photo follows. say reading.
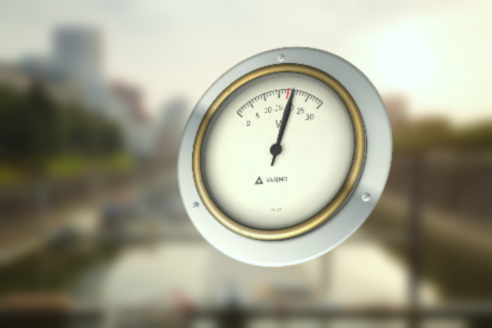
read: 20 V
